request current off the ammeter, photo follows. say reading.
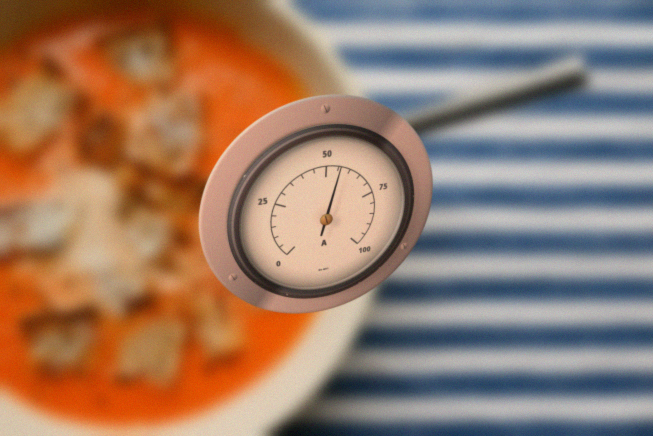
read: 55 A
